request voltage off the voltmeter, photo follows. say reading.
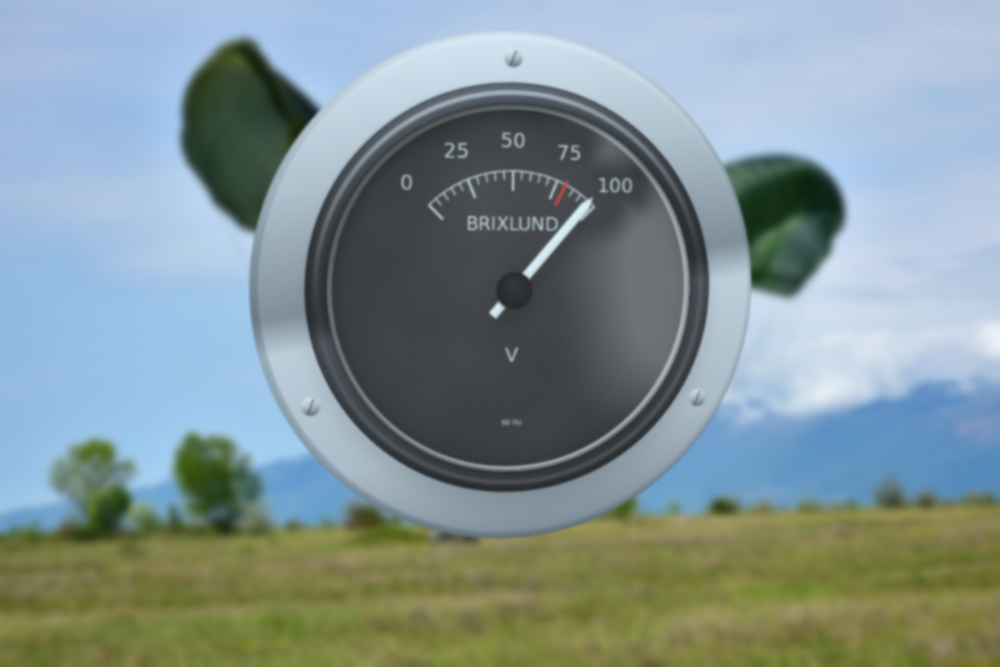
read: 95 V
